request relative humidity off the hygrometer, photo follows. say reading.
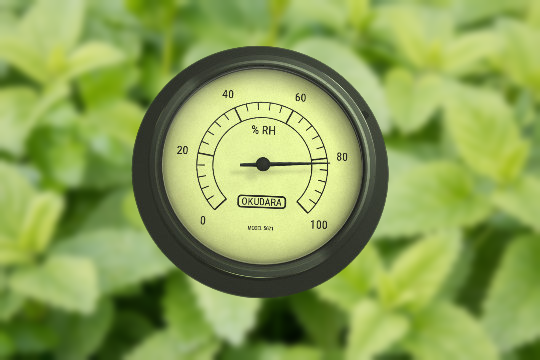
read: 82 %
